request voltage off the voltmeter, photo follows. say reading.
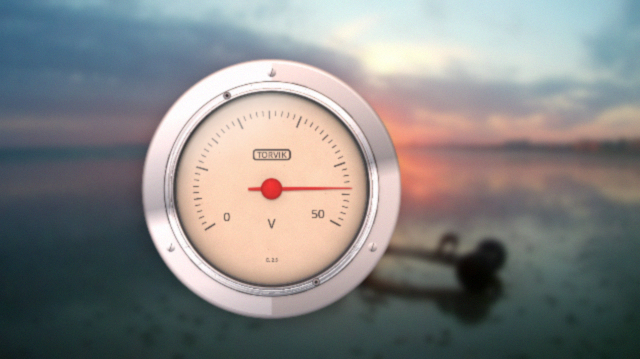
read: 44 V
